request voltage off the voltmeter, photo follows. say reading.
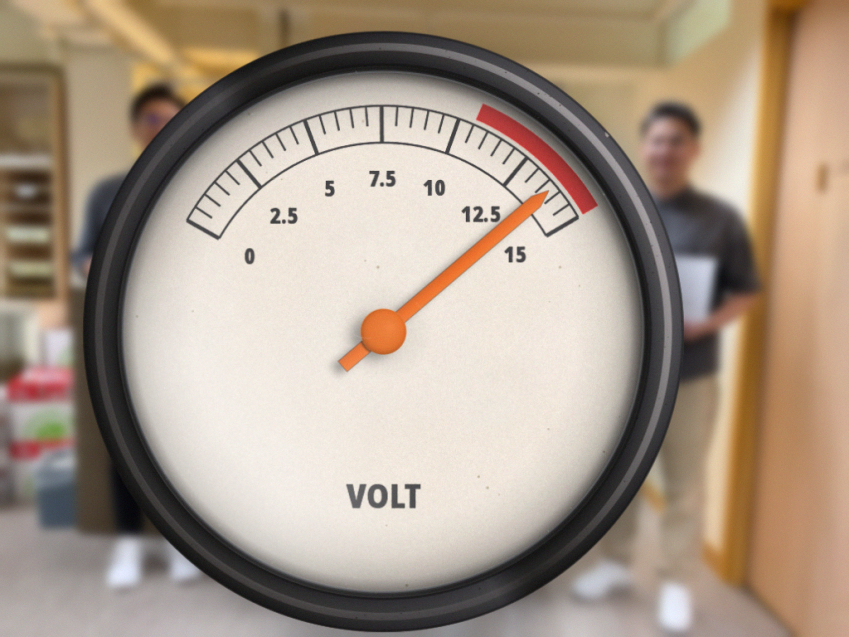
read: 13.75 V
